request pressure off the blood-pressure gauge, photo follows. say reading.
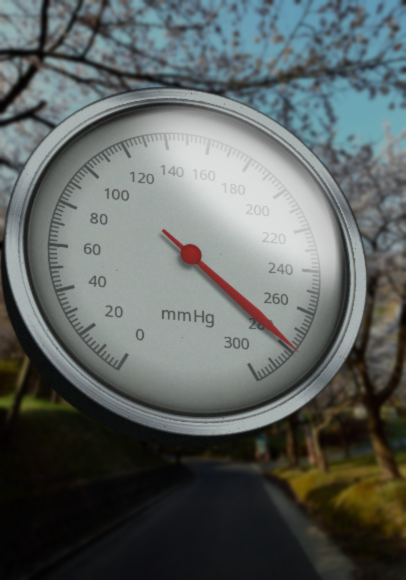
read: 280 mmHg
